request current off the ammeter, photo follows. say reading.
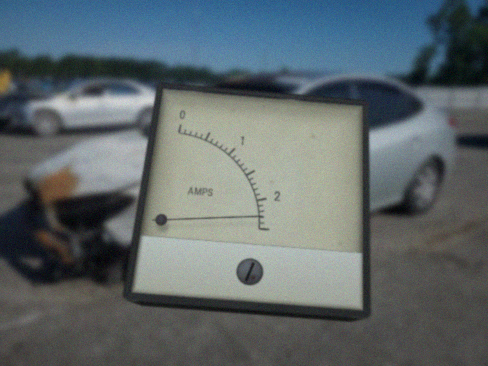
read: 2.3 A
